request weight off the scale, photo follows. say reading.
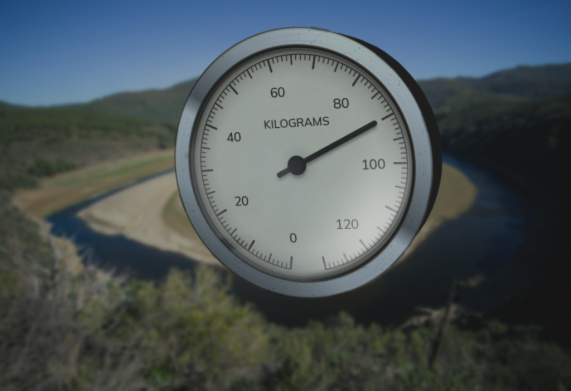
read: 90 kg
